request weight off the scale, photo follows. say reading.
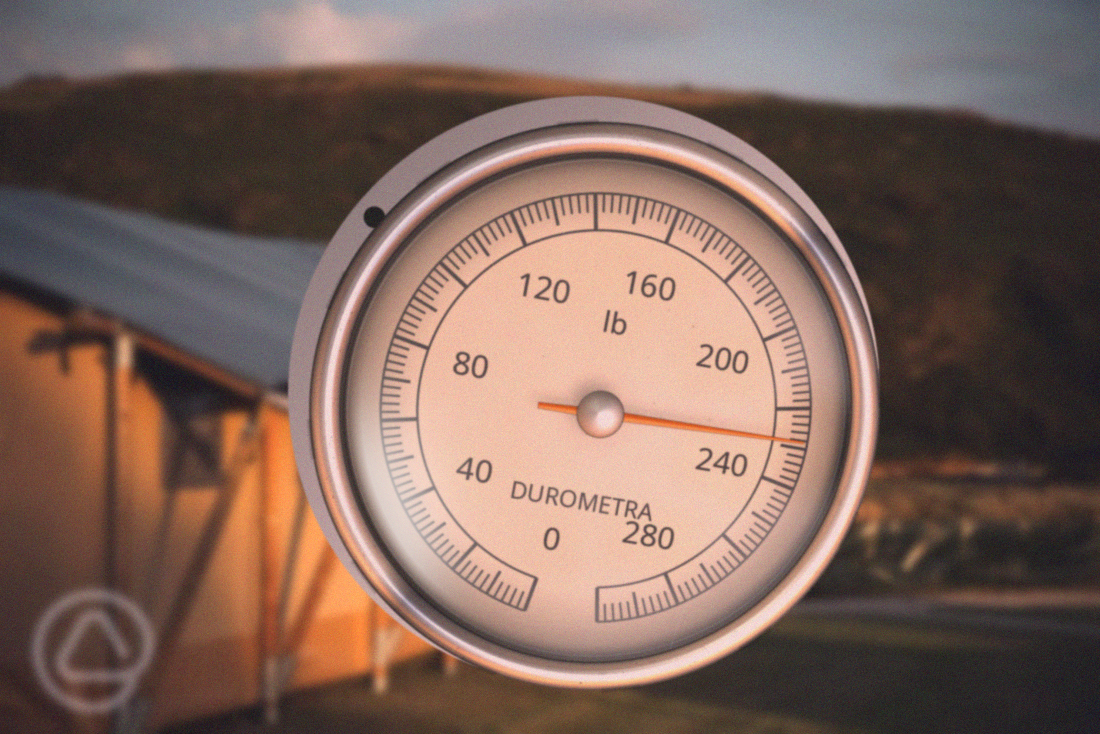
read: 228 lb
